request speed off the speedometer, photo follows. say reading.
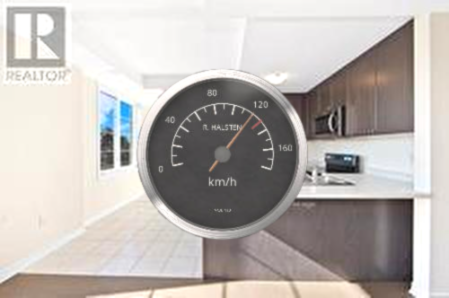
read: 120 km/h
